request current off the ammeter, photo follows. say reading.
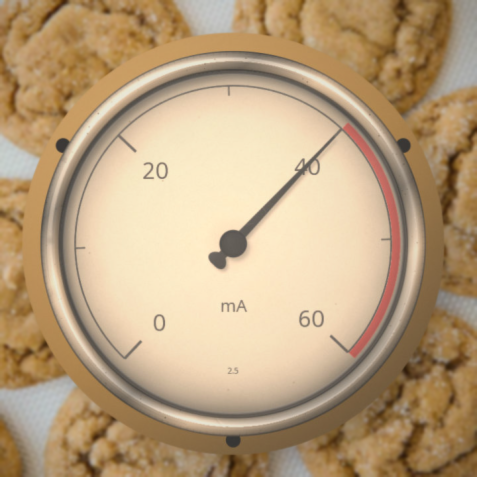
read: 40 mA
